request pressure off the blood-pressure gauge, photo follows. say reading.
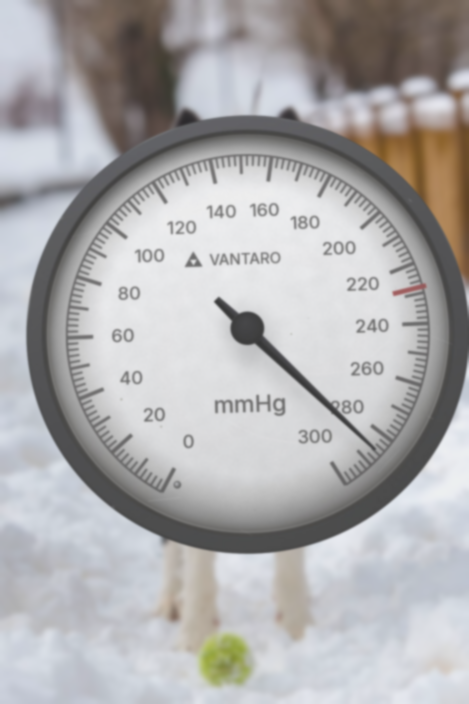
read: 286 mmHg
